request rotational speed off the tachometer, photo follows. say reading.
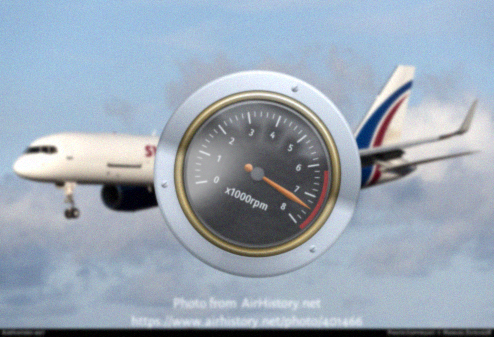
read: 7400 rpm
